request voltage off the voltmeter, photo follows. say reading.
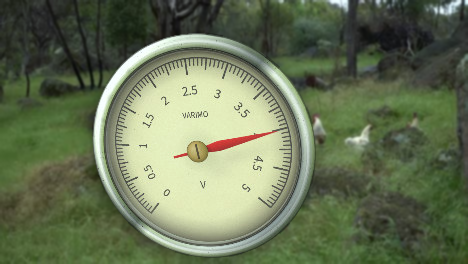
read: 4 V
